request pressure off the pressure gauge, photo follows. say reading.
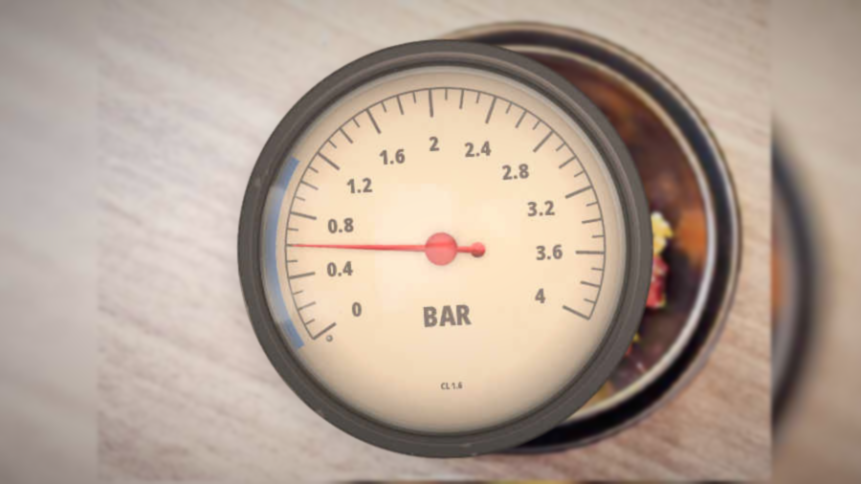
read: 0.6 bar
